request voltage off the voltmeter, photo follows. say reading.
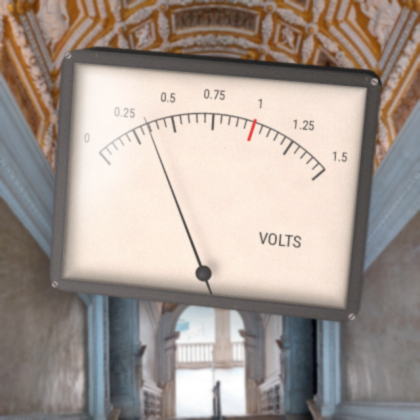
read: 0.35 V
